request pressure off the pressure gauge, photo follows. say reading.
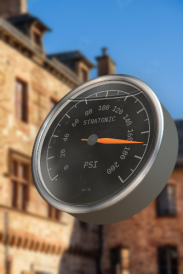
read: 170 psi
